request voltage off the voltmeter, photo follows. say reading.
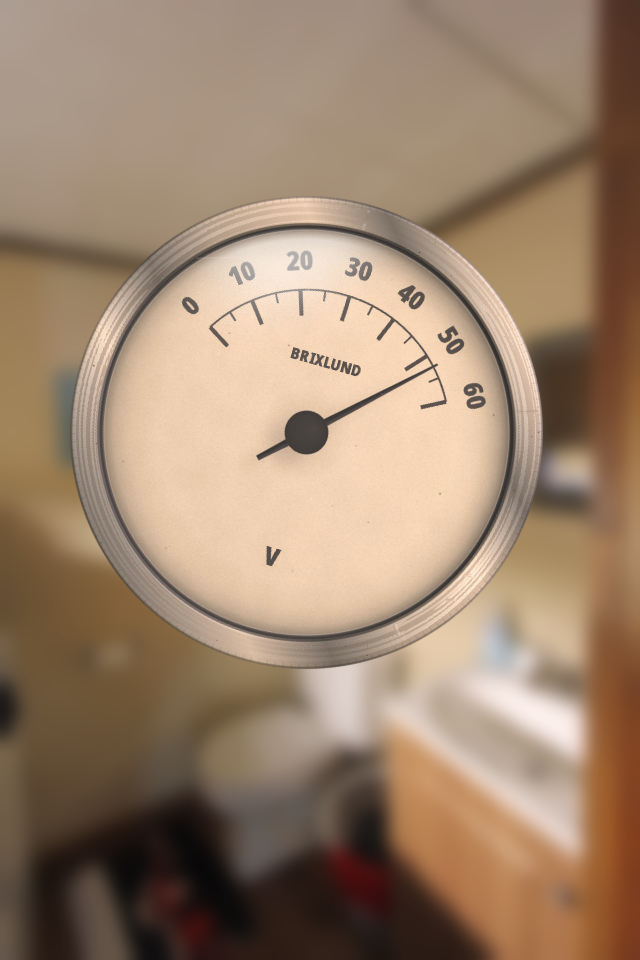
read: 52.5 V
